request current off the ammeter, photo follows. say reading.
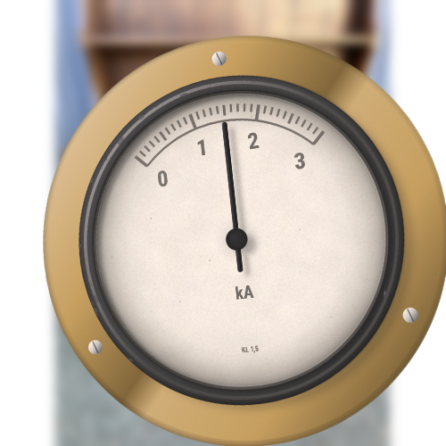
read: 1.5 kA
